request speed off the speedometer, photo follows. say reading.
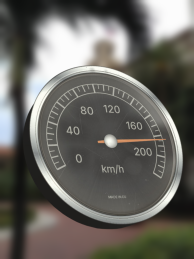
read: 185 km/h
